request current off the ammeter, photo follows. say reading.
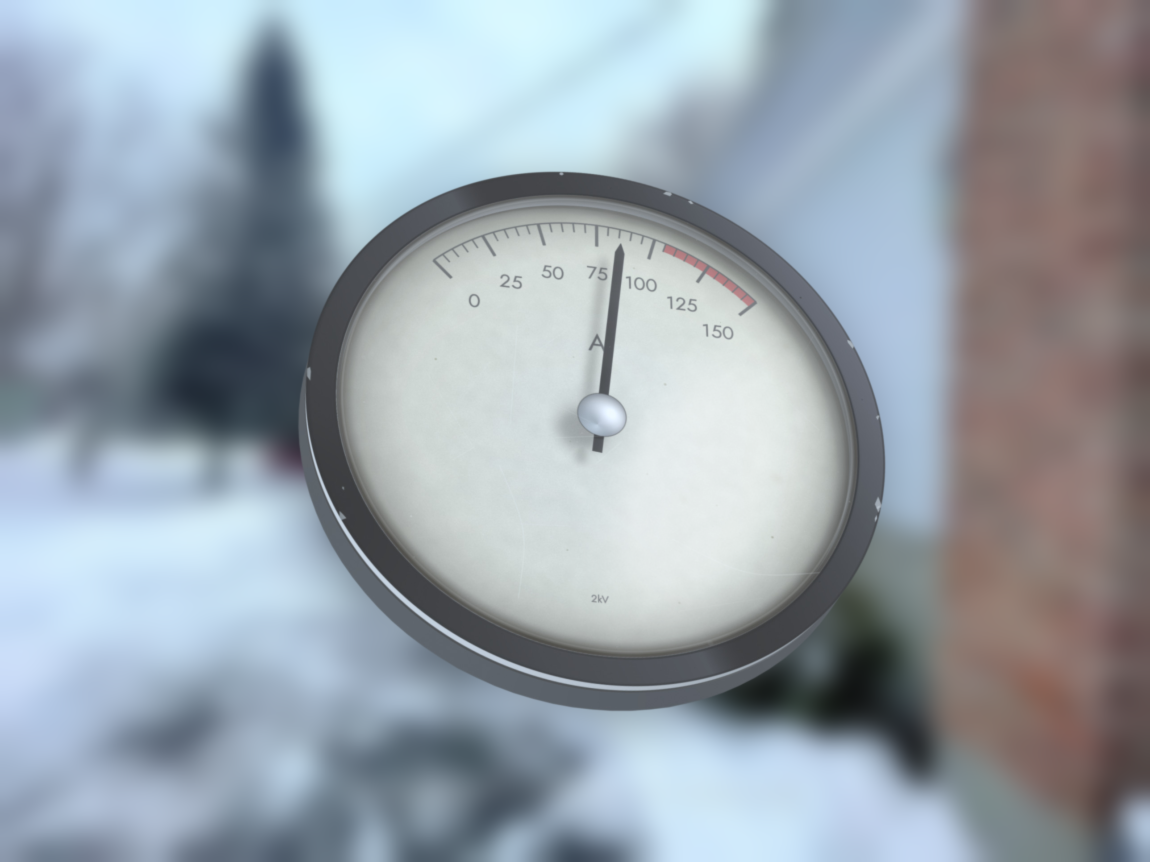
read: 85 A
